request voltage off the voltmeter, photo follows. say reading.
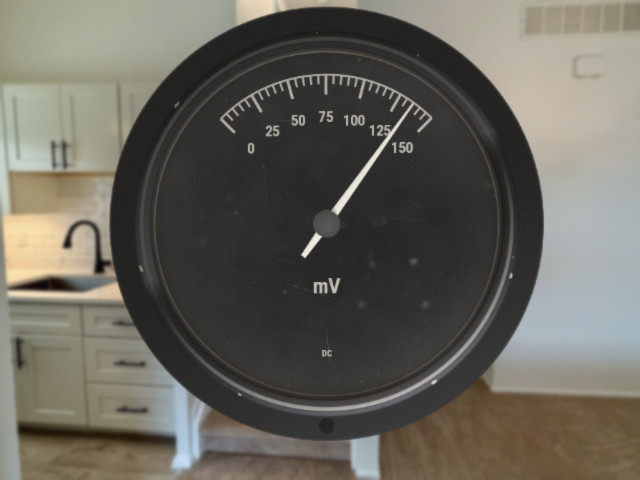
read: 135 mV
